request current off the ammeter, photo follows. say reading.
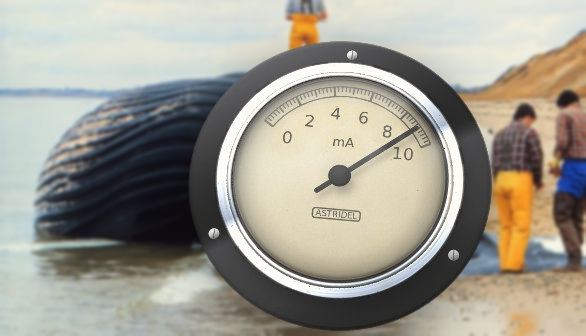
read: 9 mA
